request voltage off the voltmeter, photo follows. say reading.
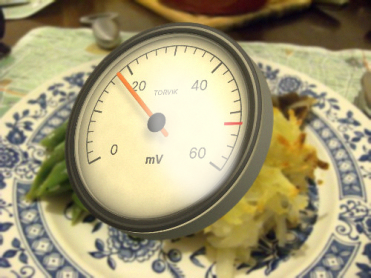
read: 18 mV
